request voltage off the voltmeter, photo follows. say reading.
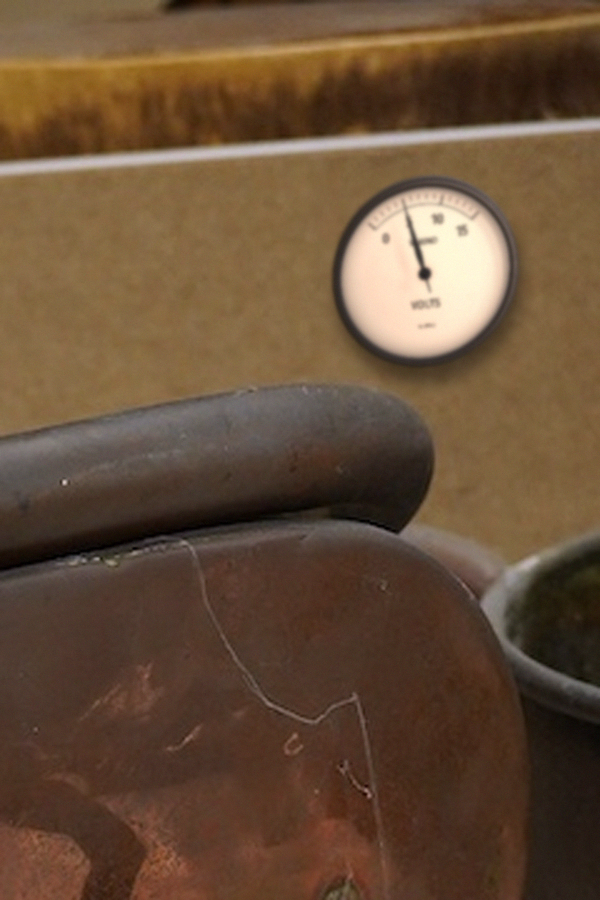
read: 5 V
